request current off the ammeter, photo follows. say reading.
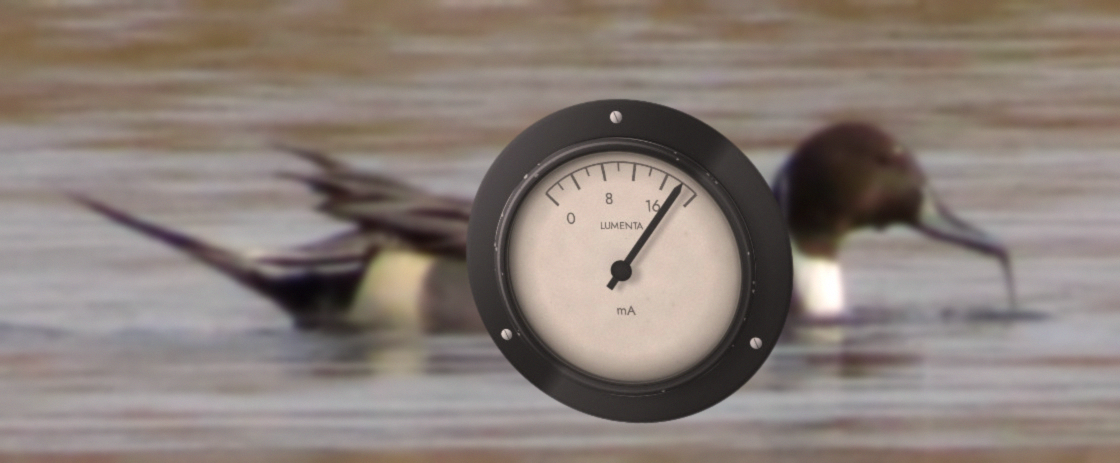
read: 18 mA
